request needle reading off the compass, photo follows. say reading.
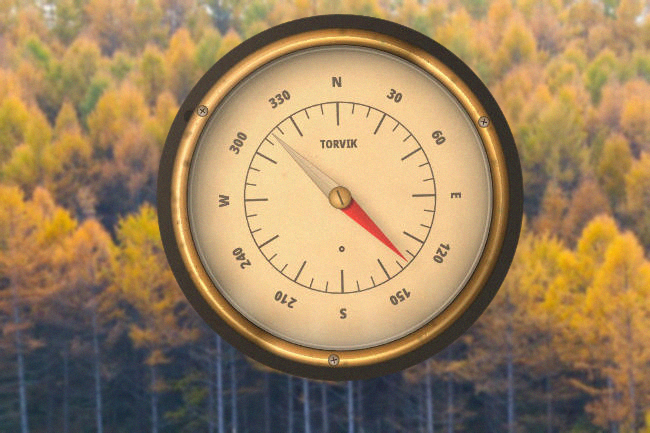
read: 135 °
